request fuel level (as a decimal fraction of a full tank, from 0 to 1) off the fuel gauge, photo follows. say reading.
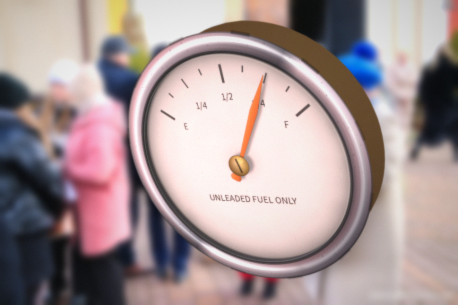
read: 0.75
